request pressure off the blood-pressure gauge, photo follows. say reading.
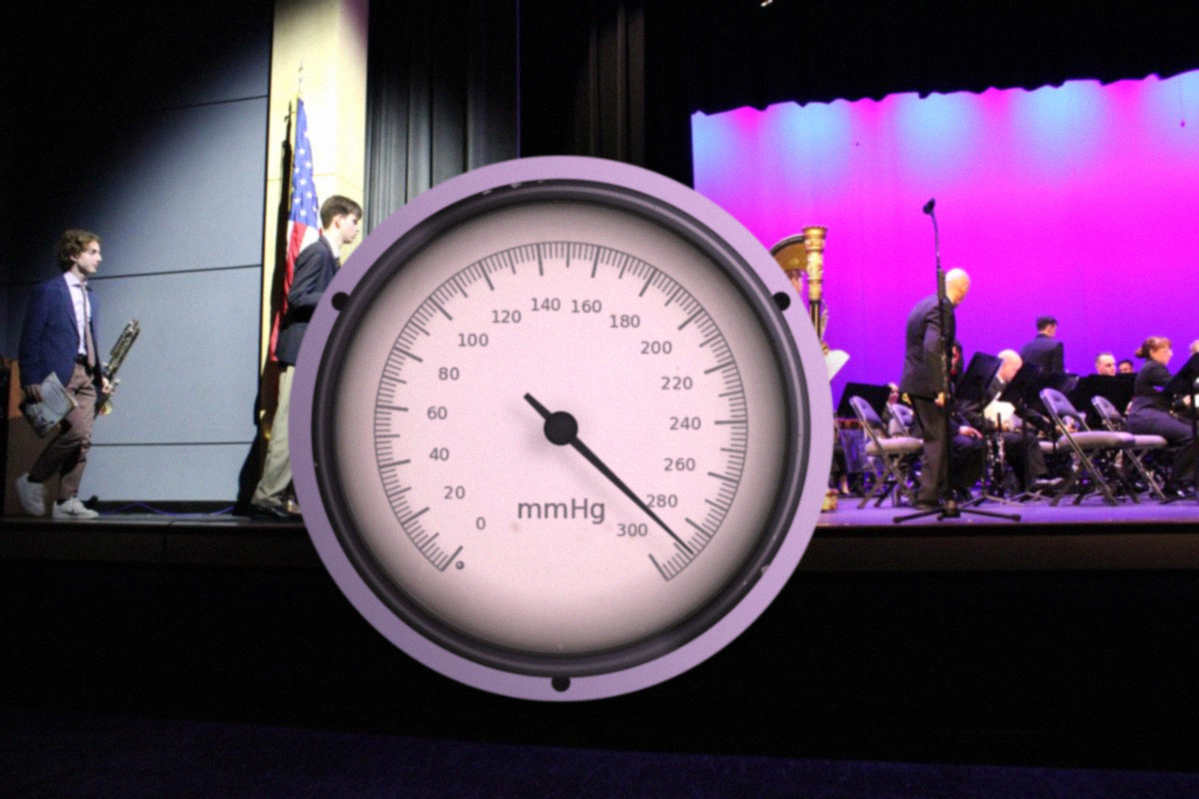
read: 288 mmHg
